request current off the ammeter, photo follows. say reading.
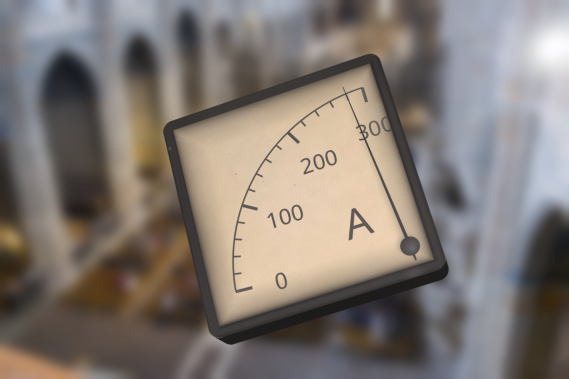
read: 280 A
